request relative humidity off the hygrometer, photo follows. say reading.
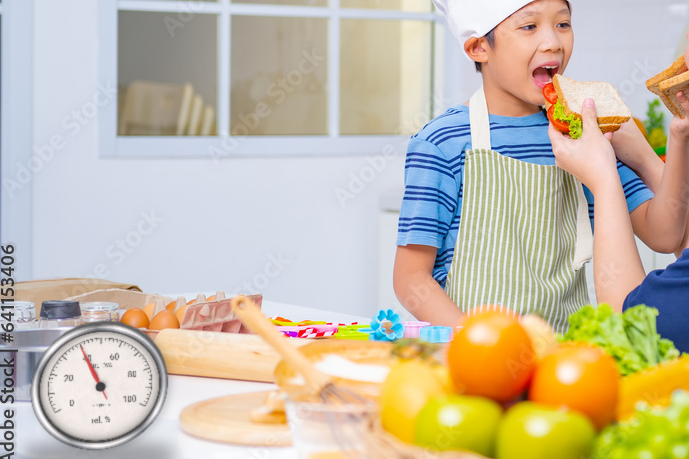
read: 40 %
